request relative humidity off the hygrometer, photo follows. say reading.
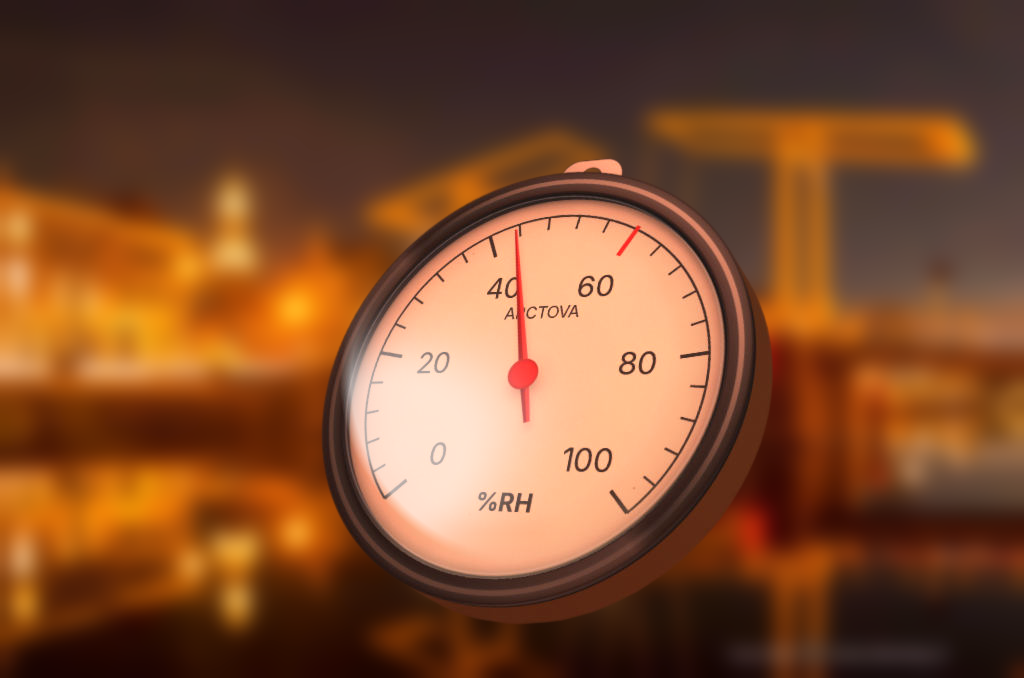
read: 44 %
